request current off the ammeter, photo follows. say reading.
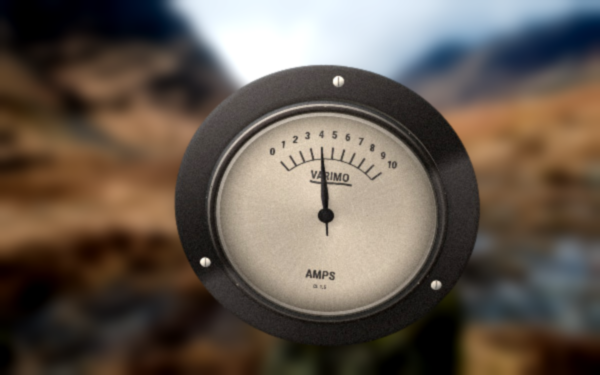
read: 4 A
